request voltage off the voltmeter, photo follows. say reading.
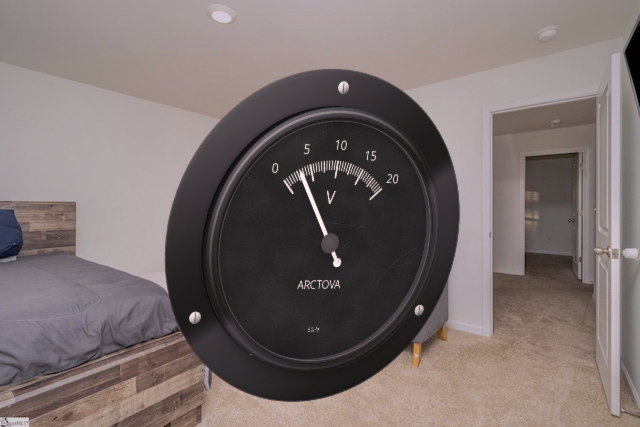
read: 2.5 V
